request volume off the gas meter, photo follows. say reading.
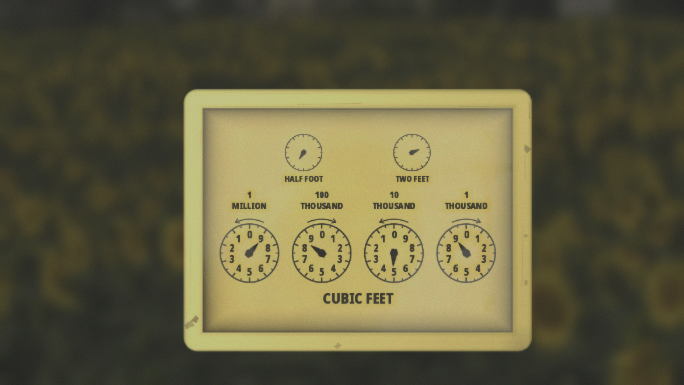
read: 884900 ft³
